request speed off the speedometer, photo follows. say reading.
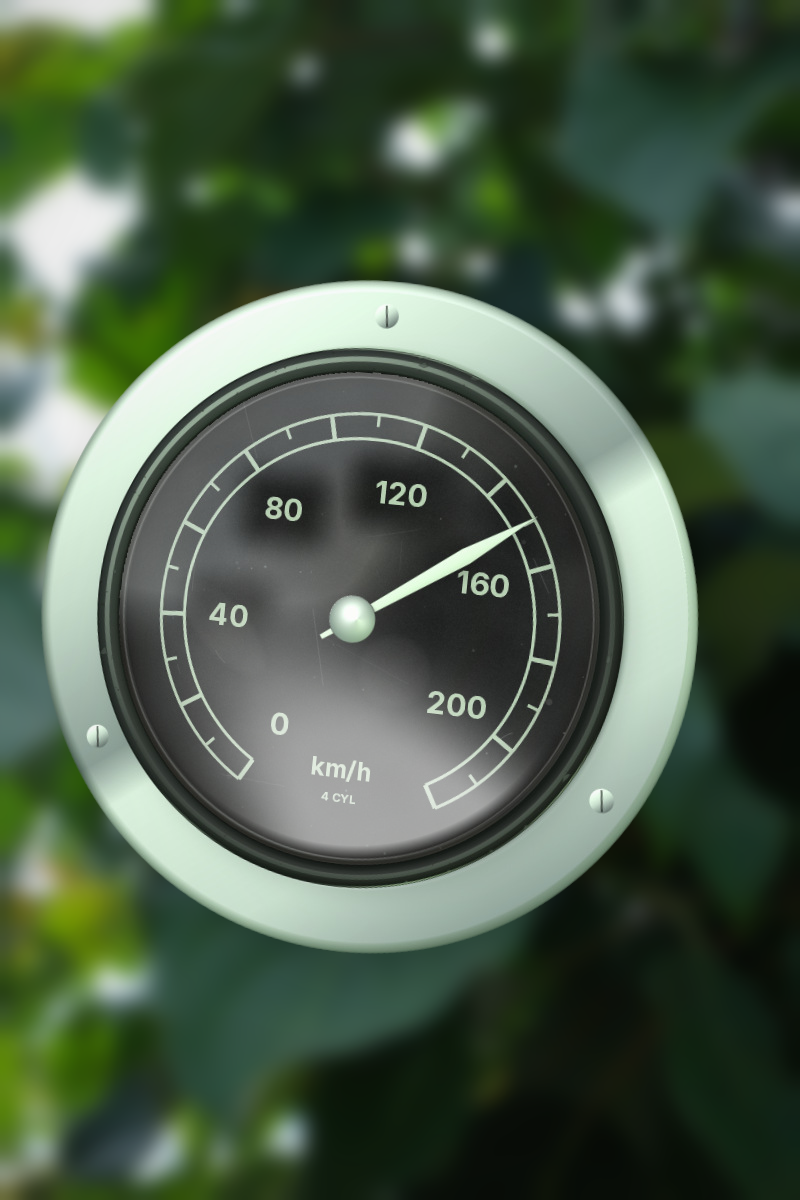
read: 150 km/h
